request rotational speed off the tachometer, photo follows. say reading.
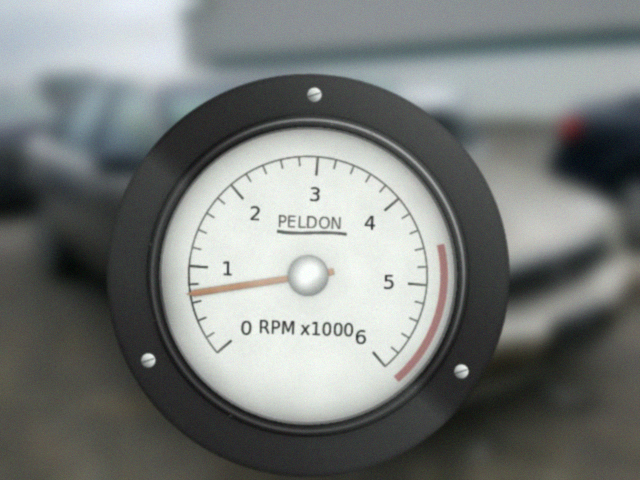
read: 700 rpm
